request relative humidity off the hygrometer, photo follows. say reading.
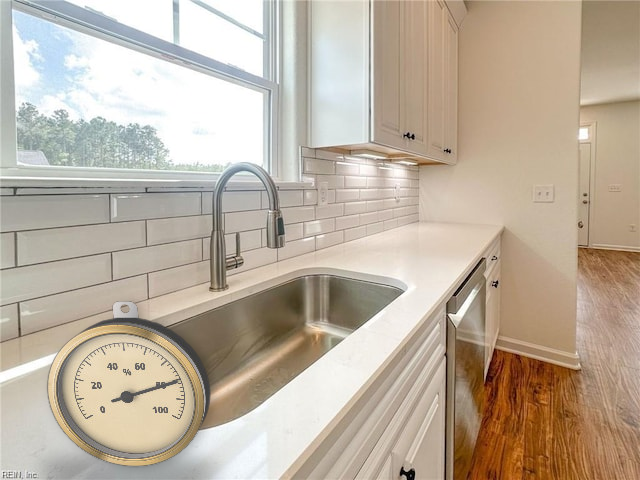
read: 80 %
